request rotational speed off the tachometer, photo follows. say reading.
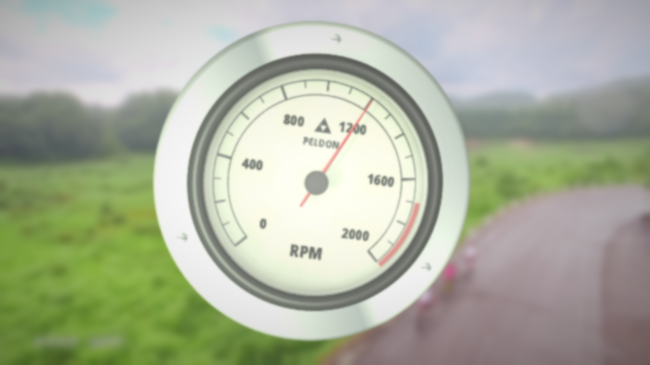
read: 1200 rpm
